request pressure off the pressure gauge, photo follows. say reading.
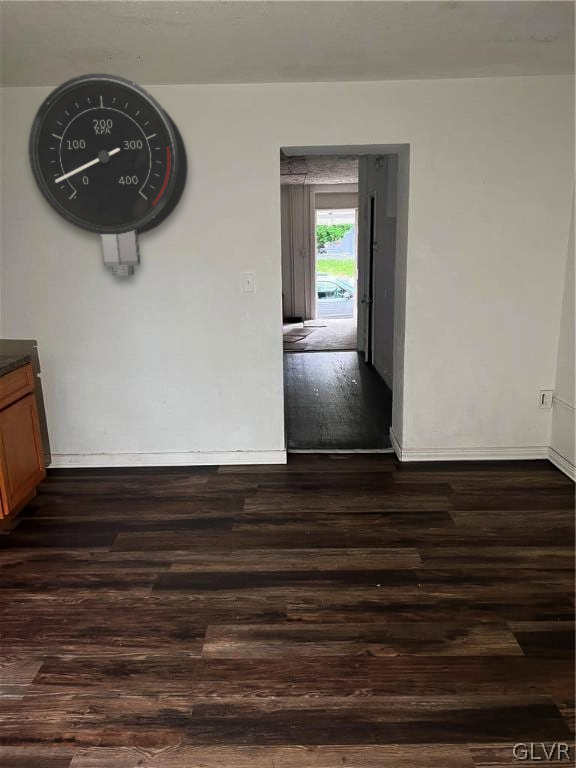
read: 30 kPa
